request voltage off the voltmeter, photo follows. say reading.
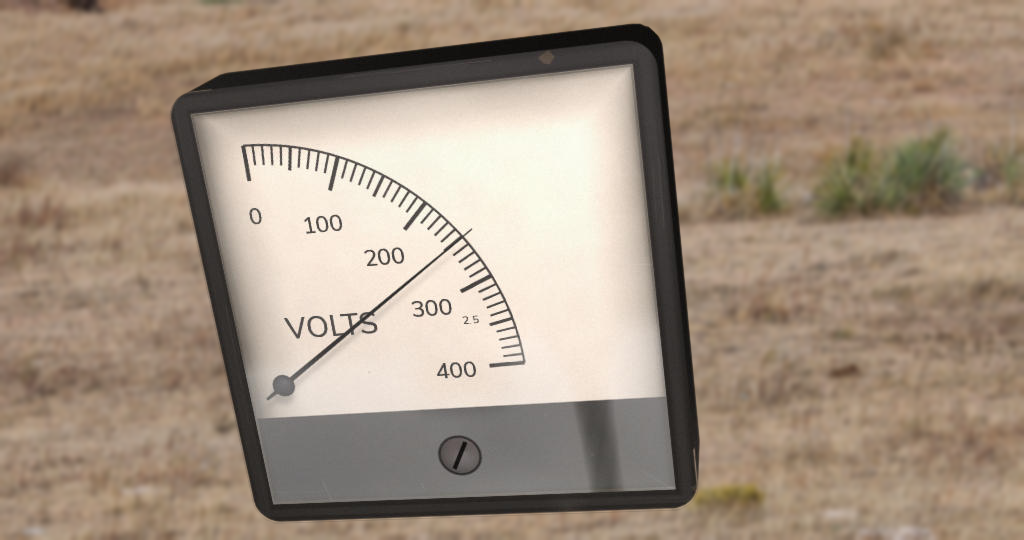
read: 250 V
